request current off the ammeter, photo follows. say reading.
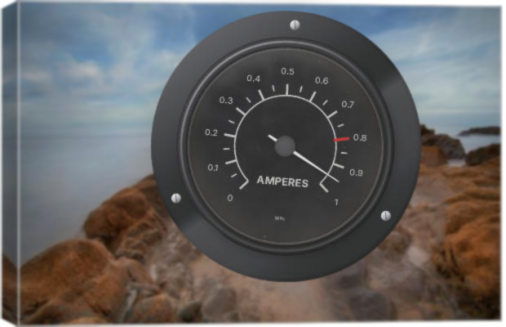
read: 0.95 A
